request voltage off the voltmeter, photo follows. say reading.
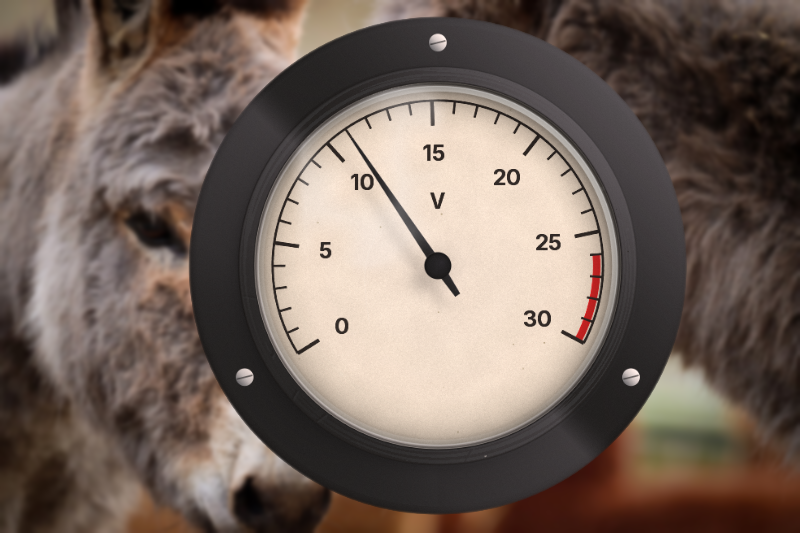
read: 11 V
